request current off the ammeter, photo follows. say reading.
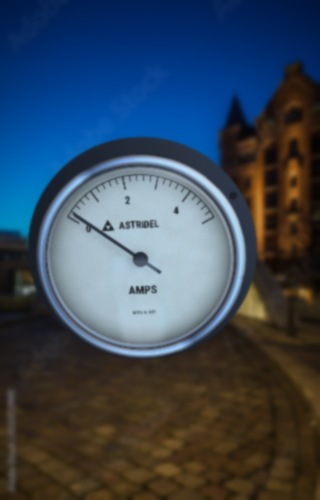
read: 0.2 A
